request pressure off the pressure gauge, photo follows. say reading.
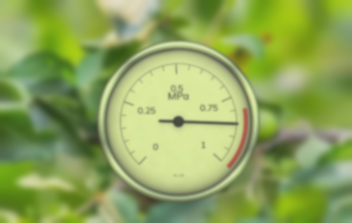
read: 0.85 MPa
